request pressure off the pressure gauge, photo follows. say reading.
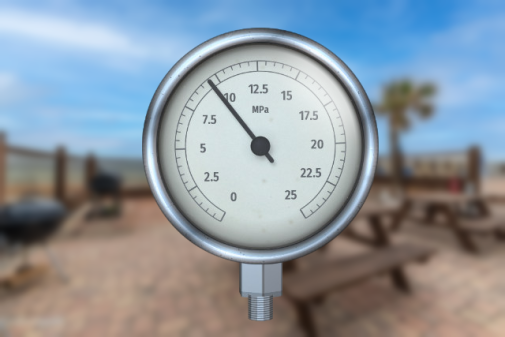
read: 9.5 MPa
